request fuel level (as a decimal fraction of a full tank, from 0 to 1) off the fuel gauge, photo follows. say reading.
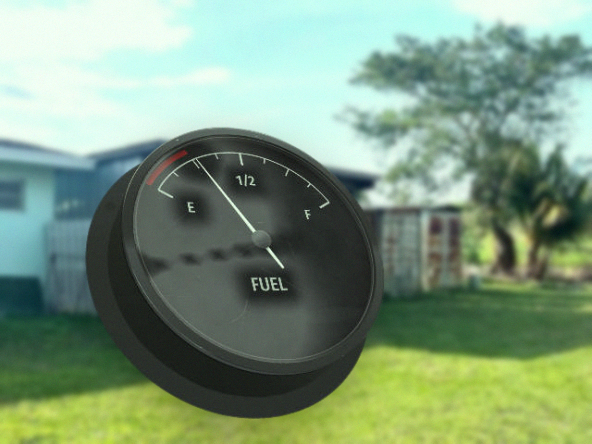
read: 0.25
